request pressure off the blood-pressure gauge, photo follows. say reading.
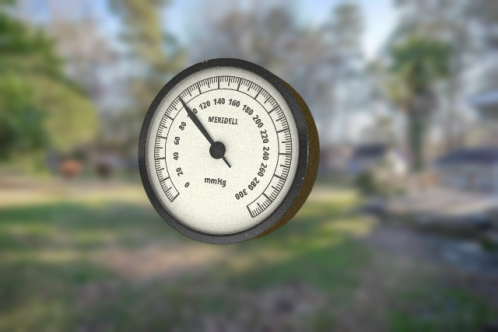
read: 100 mmHg
